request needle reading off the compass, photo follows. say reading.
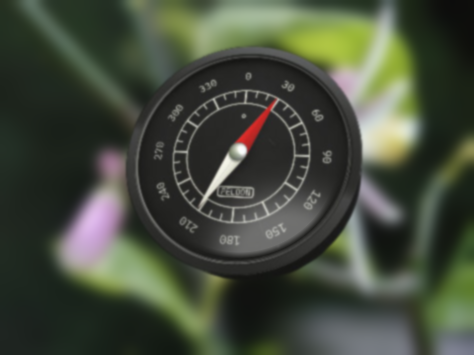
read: 30 °
